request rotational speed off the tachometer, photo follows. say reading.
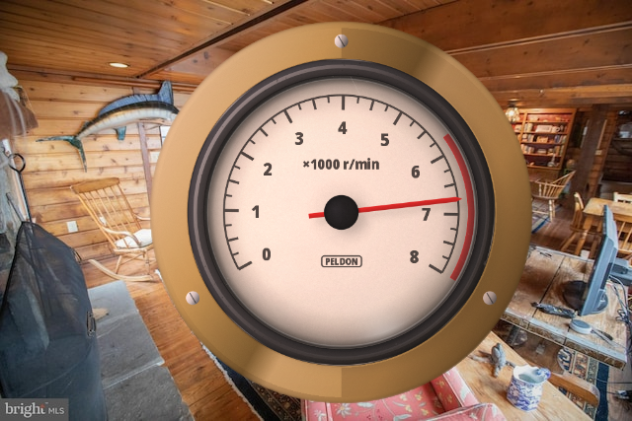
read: 6750 rpm
